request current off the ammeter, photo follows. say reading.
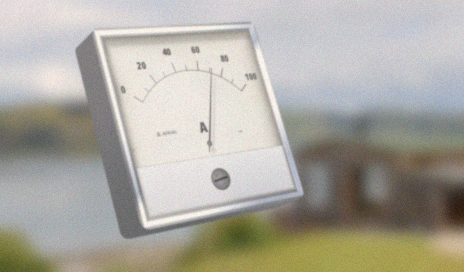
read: 70 A
